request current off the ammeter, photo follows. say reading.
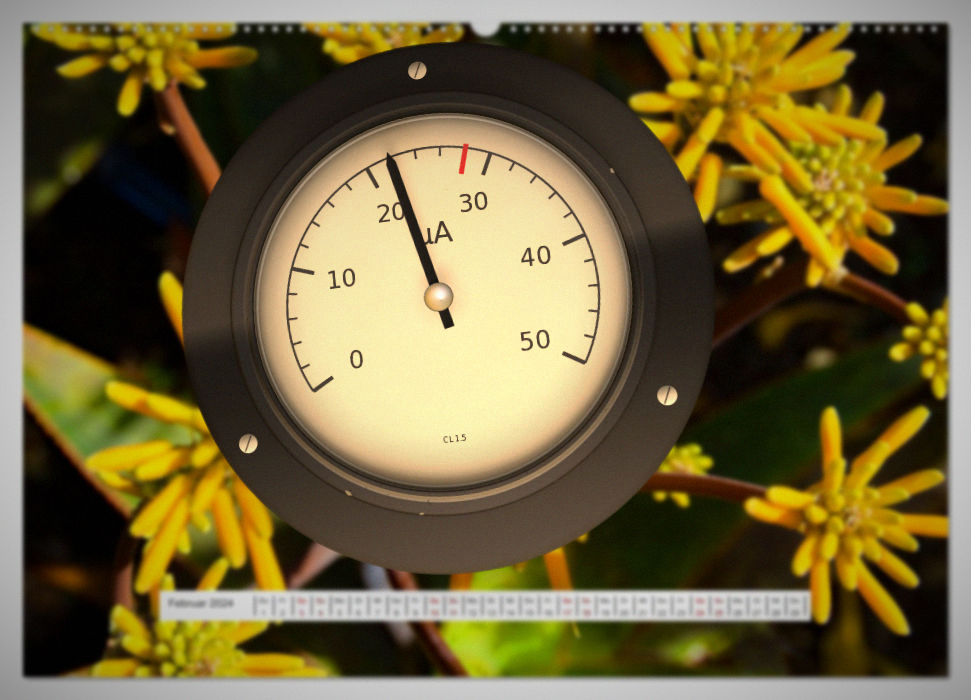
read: 22 µA
